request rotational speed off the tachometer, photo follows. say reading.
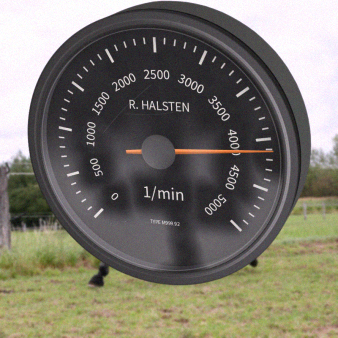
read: 4100 rpm
